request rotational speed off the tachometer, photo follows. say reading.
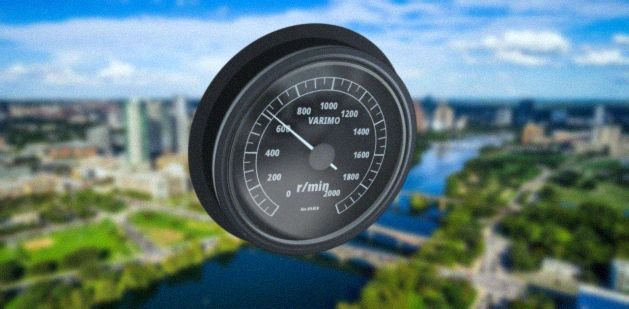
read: 625 rpm
